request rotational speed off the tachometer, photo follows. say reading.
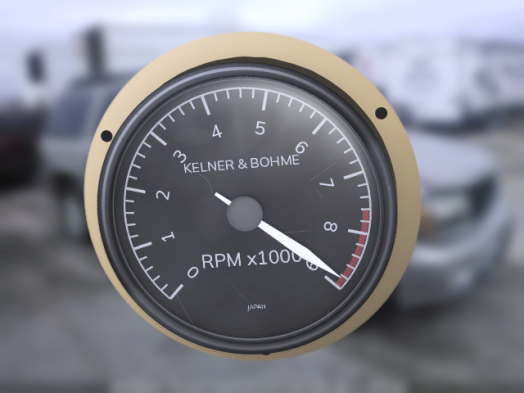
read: 8800 rpm
